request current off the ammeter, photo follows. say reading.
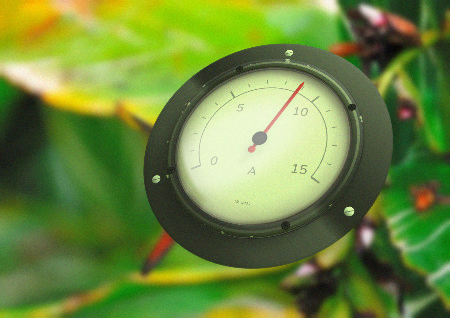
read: 9 A
